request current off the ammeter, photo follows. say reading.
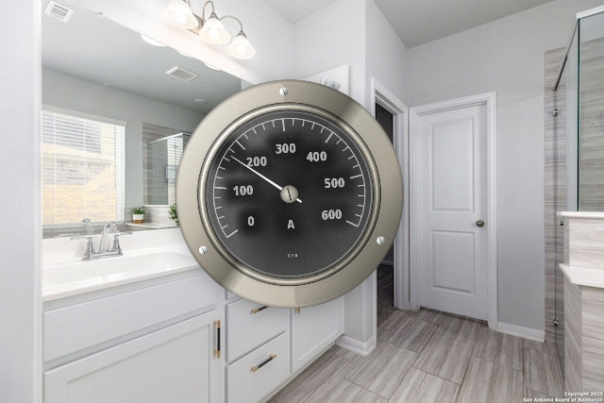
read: 170 A
